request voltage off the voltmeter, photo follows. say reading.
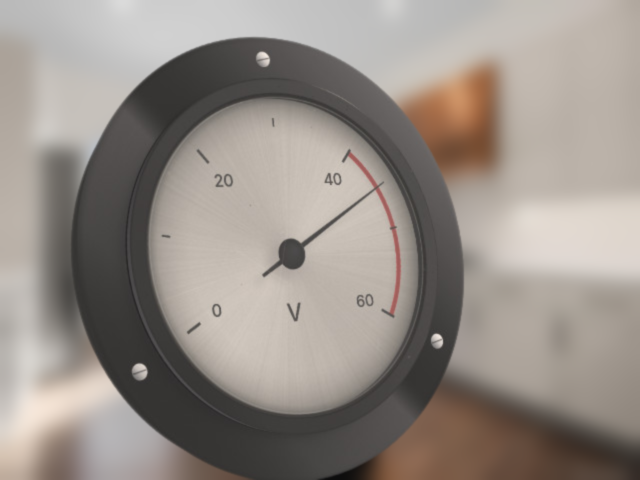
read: 45 V
